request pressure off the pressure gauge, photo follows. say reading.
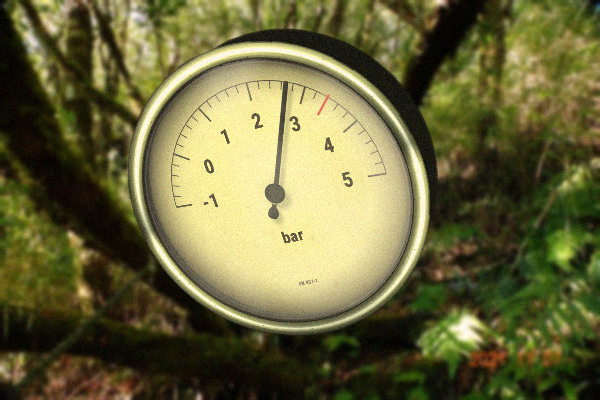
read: 2.7 bar
